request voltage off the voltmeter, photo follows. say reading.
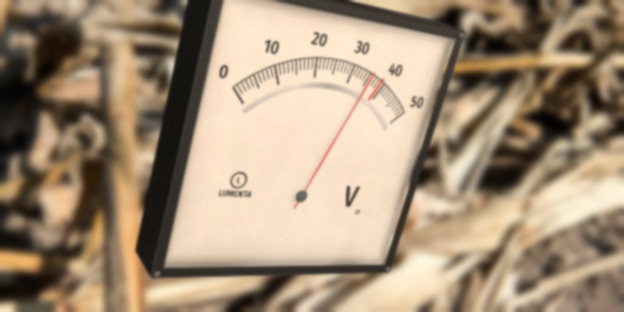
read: 35 V
